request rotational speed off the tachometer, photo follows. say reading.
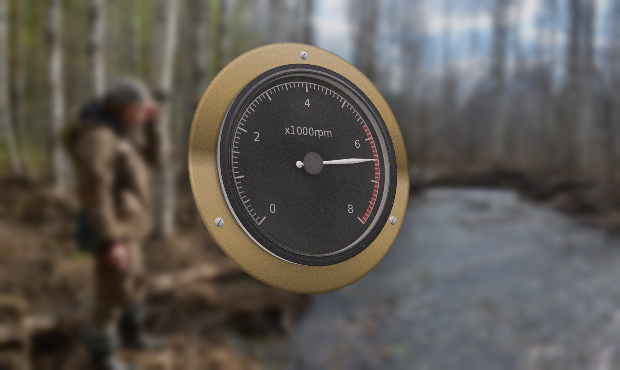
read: 6500 rpm
